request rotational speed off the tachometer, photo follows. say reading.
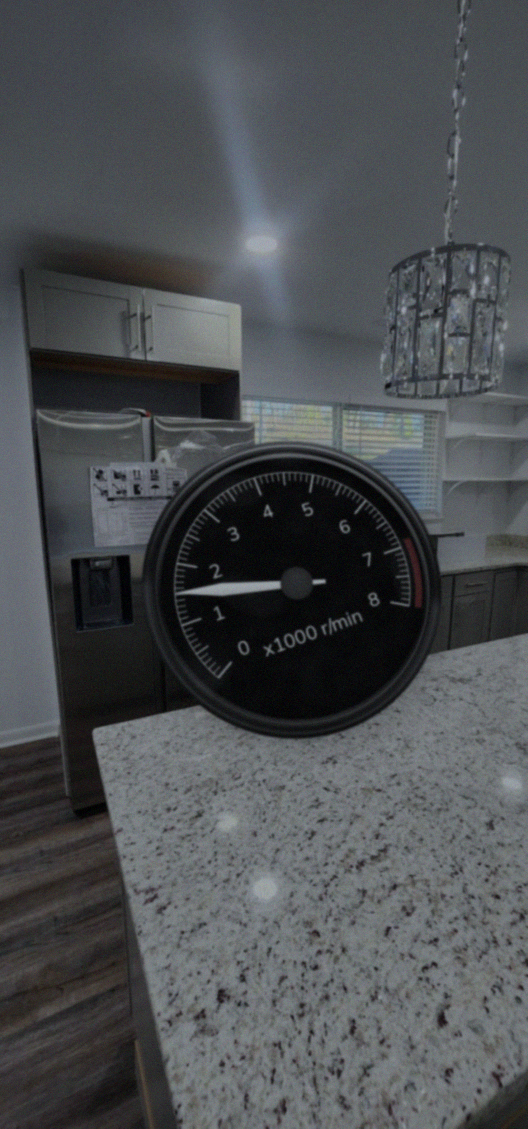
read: 1500 rpm
